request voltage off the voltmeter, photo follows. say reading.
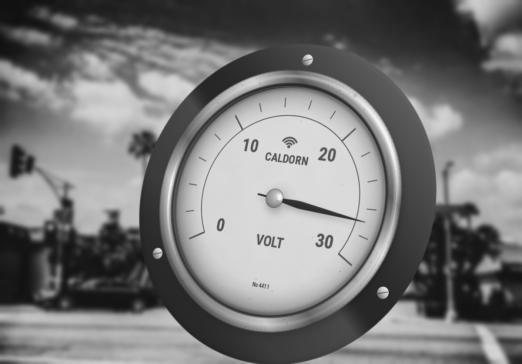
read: 27 V
